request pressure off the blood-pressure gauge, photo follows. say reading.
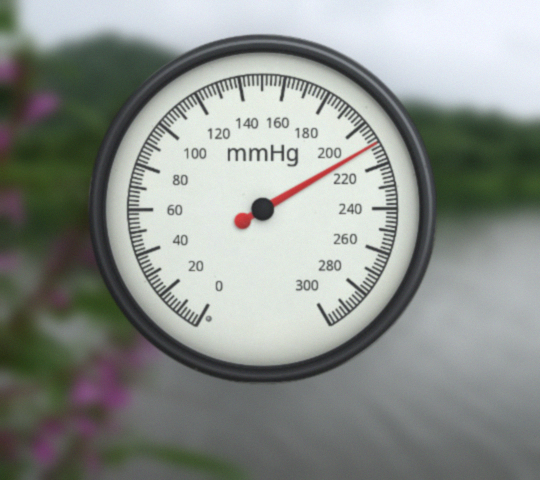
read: 210 mmHg
